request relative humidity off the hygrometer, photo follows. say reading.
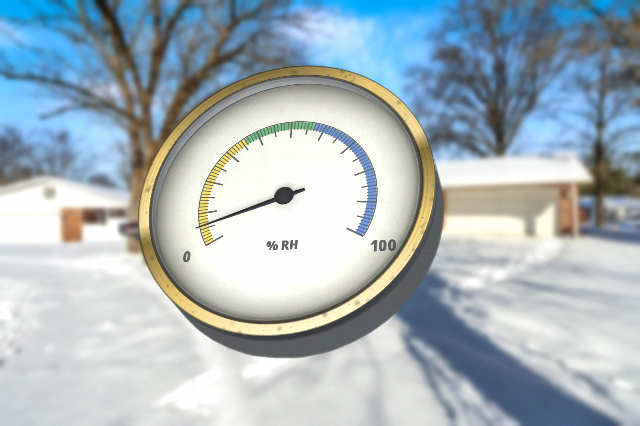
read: 5 %
